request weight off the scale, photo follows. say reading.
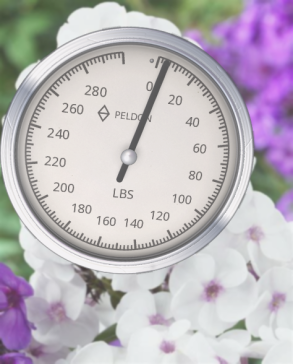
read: 4 lb
